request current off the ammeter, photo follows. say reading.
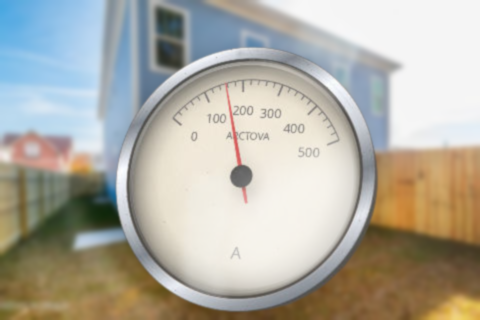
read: 160 A
